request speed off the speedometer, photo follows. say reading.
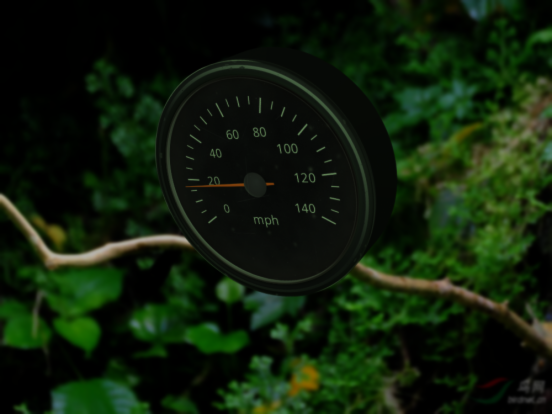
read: 17.5 mph
